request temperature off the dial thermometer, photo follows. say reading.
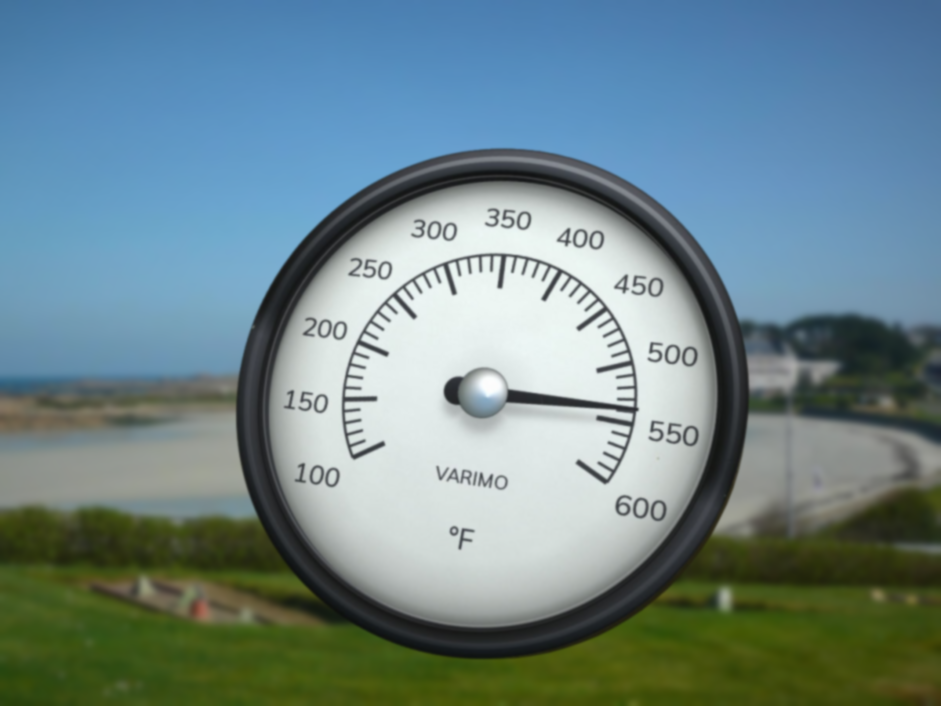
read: 540 °F
